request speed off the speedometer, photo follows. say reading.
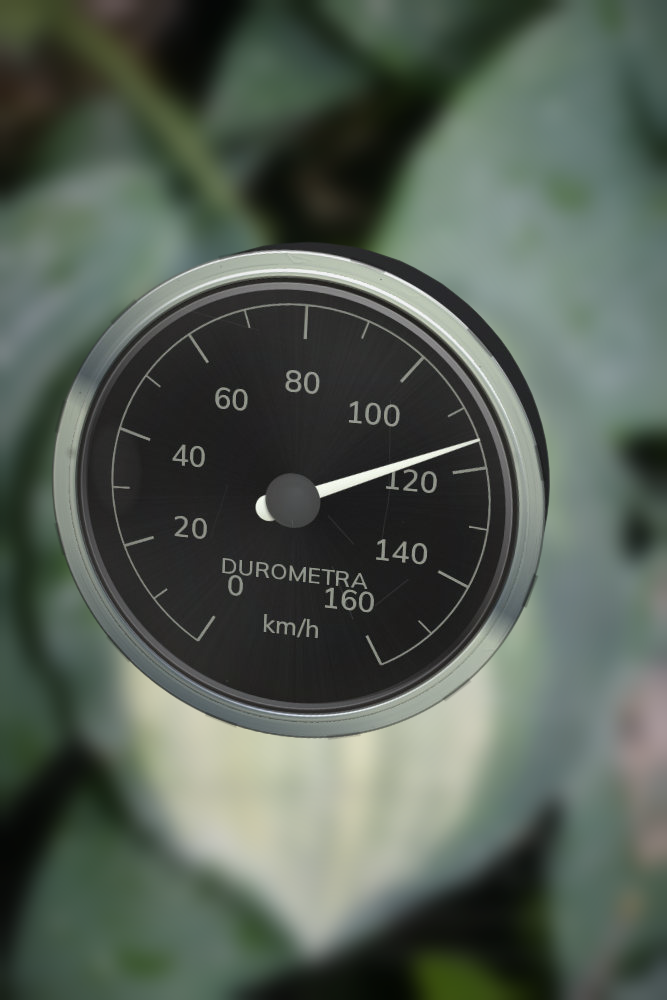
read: 115 km/h
